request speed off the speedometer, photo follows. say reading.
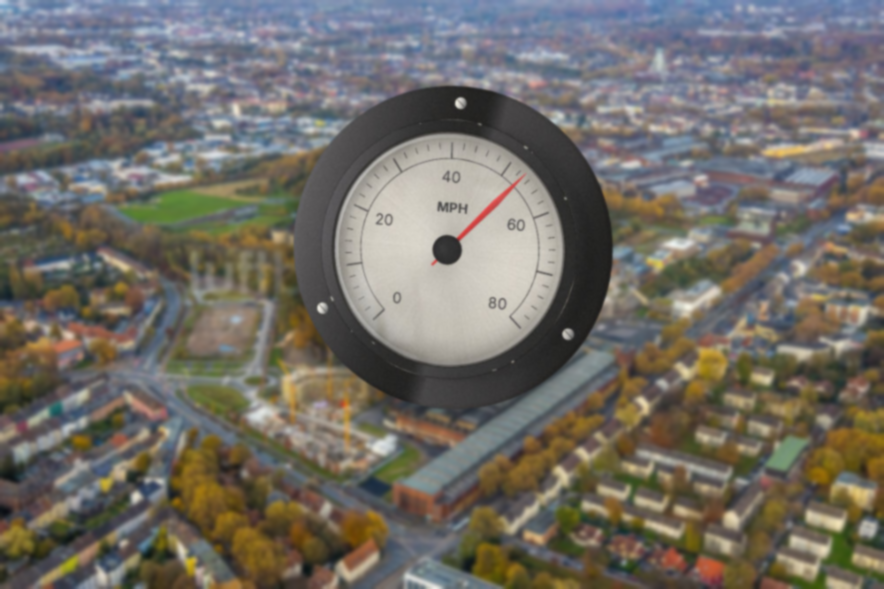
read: 53 mph
